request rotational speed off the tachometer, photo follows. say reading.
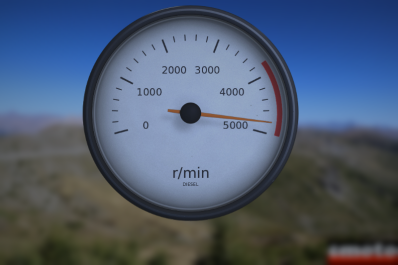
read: 4800 rpm
